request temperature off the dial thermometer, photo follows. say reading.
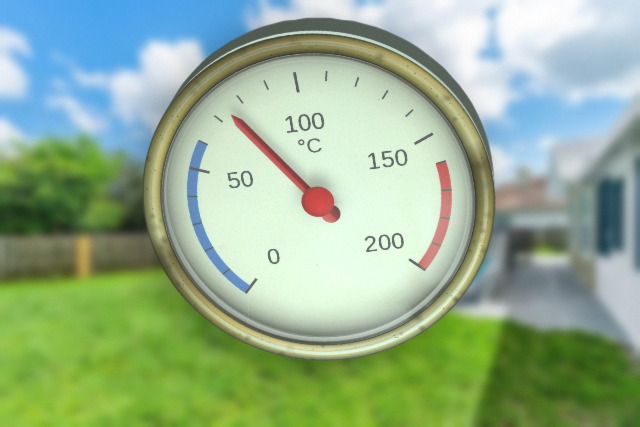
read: 75 °C
